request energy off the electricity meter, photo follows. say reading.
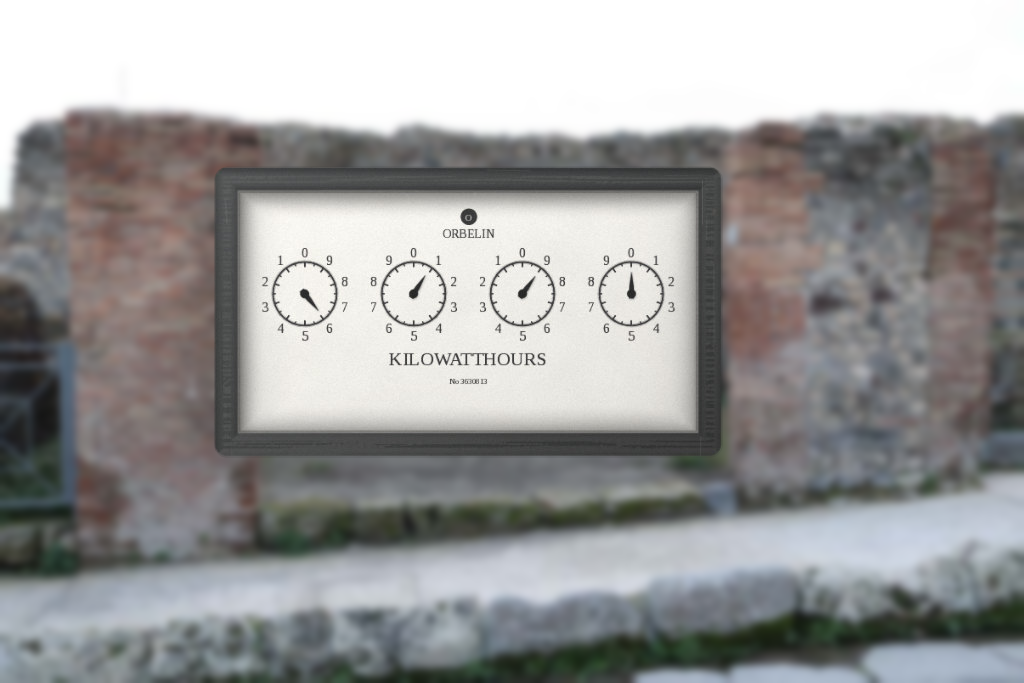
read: 6090 kWh
